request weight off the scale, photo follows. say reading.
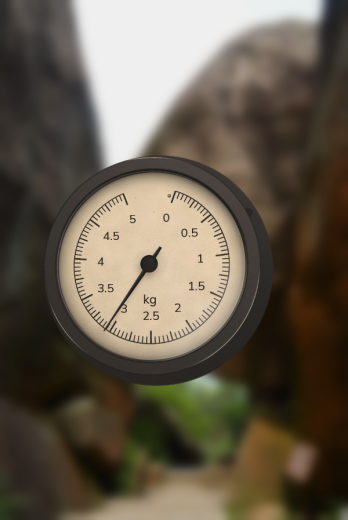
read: 3.05 kg
